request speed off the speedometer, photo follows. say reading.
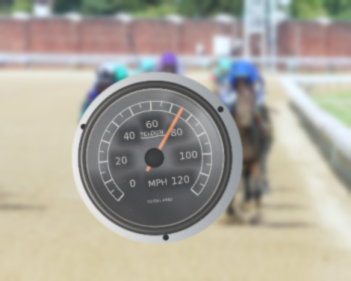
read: 75 mph
